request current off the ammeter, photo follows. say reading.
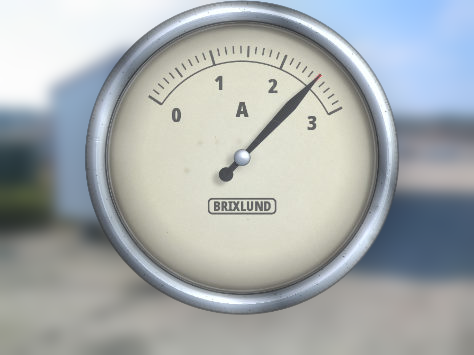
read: 2.5 A
